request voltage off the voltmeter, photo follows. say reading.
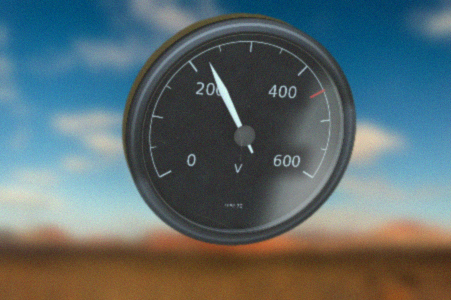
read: 225 V
